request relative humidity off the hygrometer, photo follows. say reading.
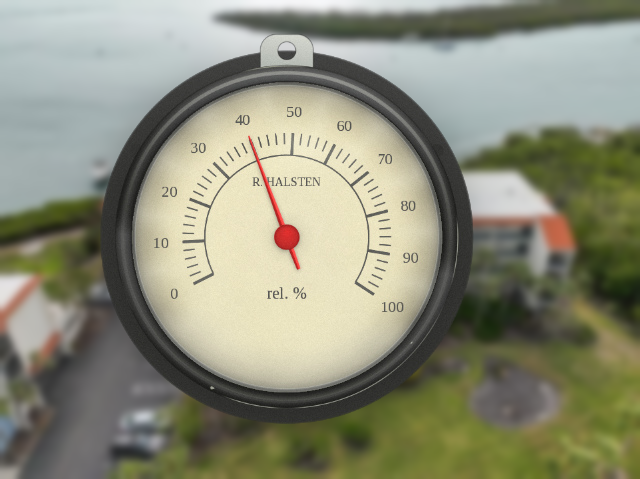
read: 40 %
